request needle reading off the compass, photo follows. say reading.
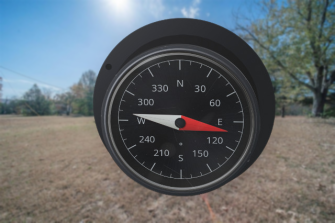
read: 100 °
